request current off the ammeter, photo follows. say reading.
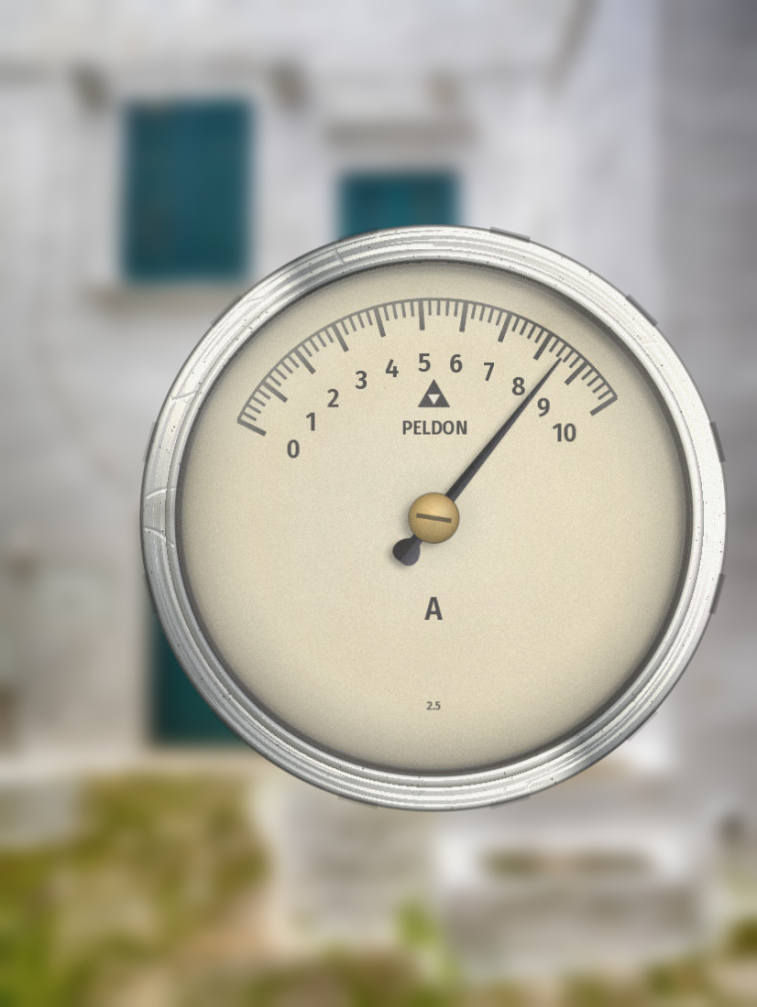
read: 8.5 A
